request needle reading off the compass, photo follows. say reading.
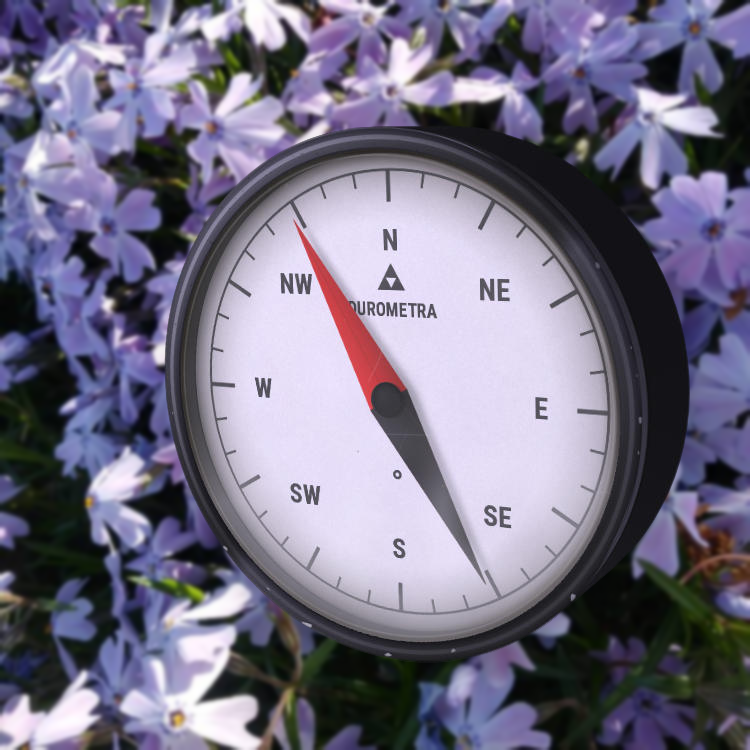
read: 330 °
